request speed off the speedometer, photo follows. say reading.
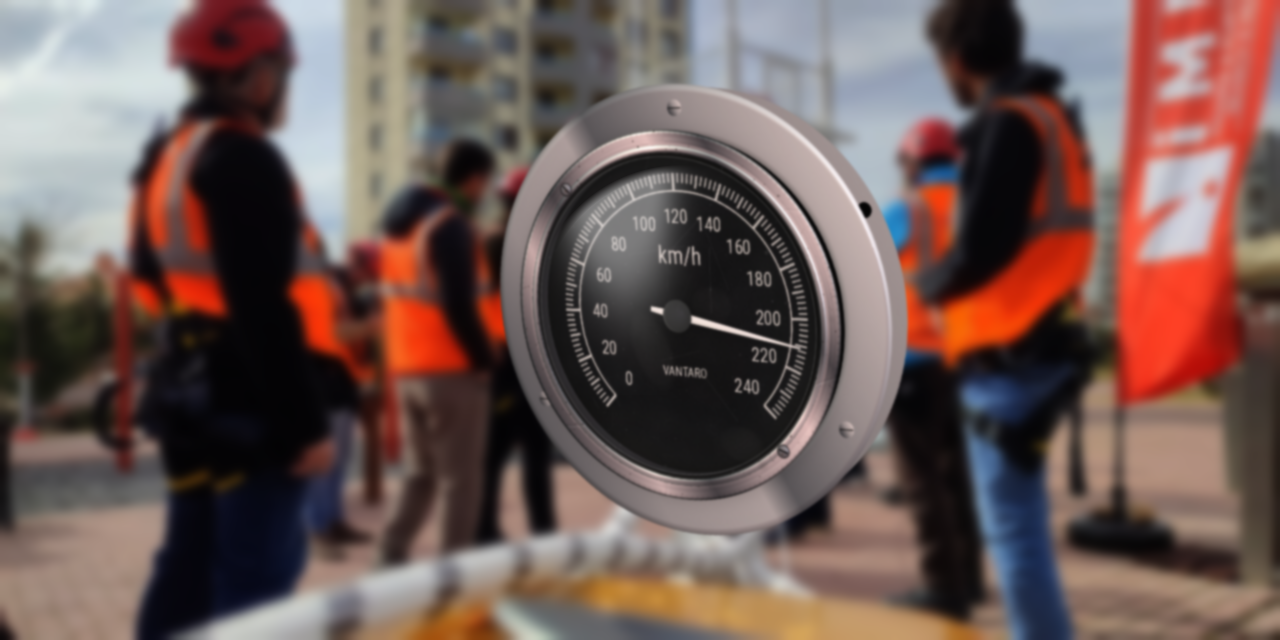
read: 210 km/h
